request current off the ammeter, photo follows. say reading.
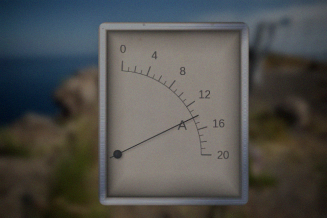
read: 14 A
